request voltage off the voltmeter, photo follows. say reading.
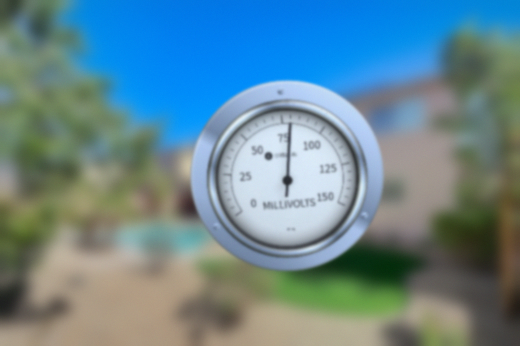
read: 80 mV
